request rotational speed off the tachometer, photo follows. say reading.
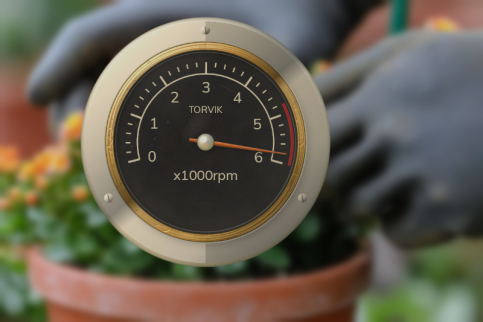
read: 5800 rpm
